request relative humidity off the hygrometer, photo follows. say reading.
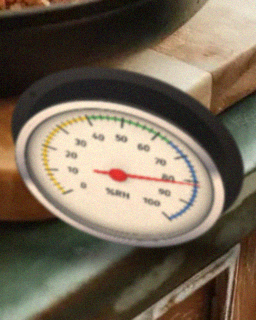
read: 80 %
